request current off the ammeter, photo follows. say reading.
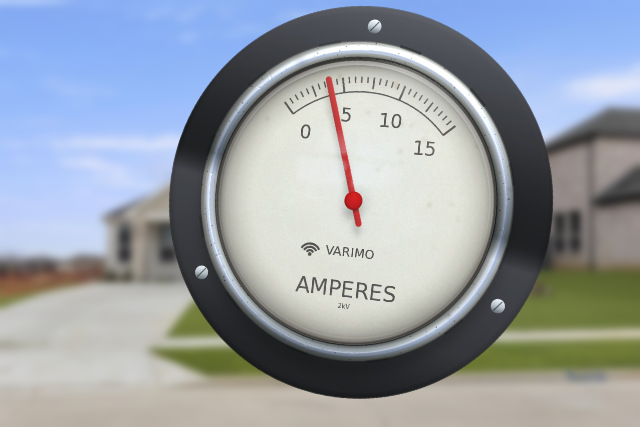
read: 4 A
